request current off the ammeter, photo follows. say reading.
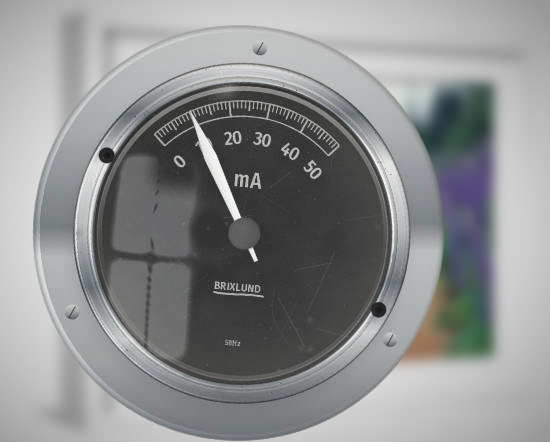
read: 10 mA
